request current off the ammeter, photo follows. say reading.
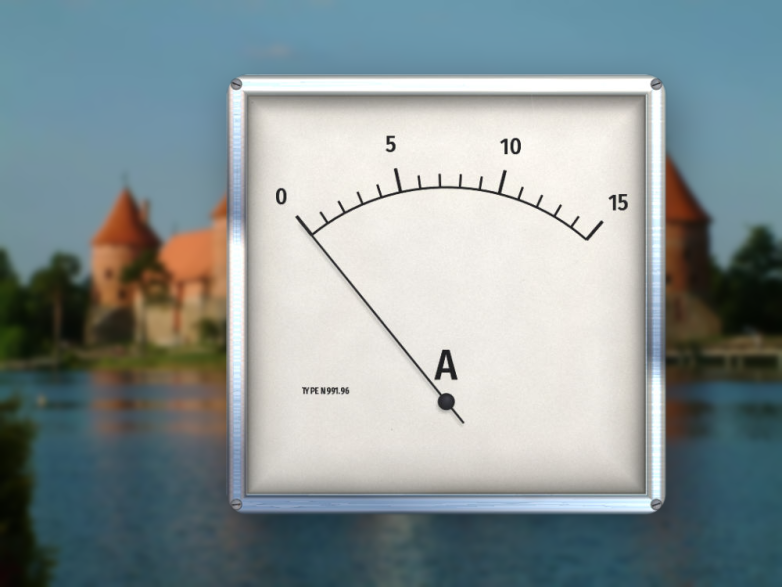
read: 0 A
